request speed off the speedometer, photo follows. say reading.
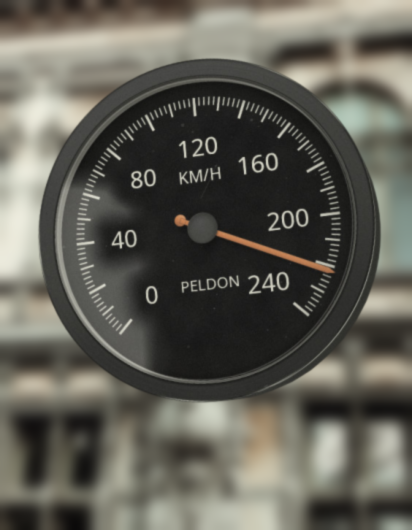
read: 222 km/h
